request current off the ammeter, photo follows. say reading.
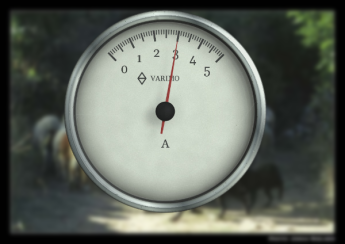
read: 3 A
